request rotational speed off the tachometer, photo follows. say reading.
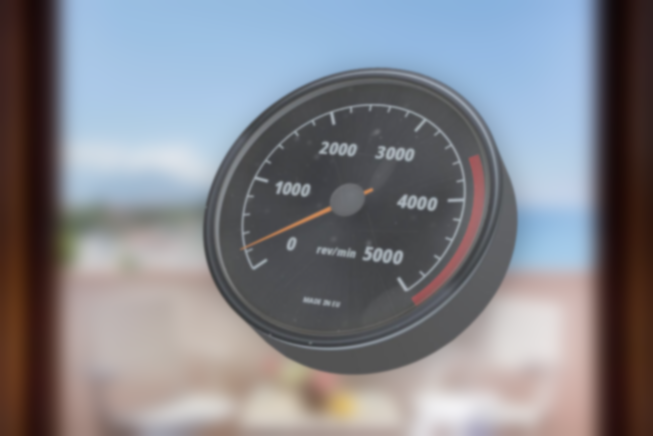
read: 200 rpm
